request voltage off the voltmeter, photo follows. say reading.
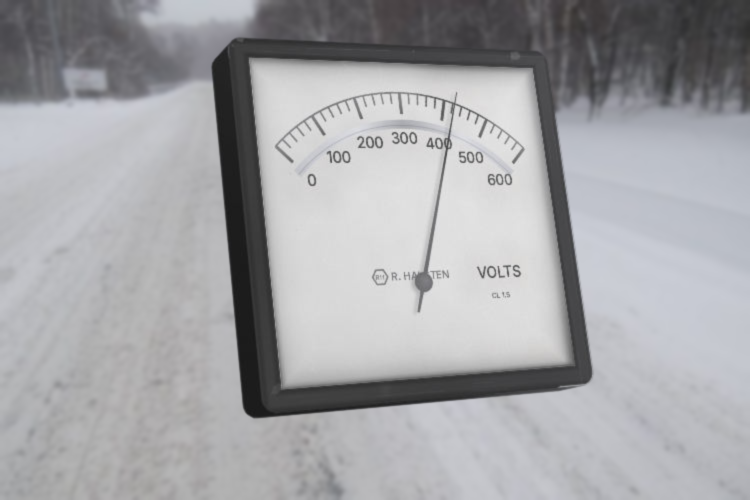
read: 420 V
